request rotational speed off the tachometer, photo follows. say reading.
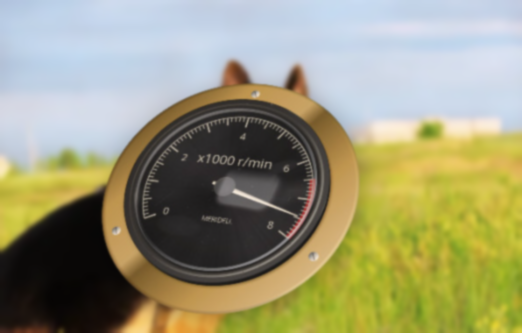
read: 7500 rpm
